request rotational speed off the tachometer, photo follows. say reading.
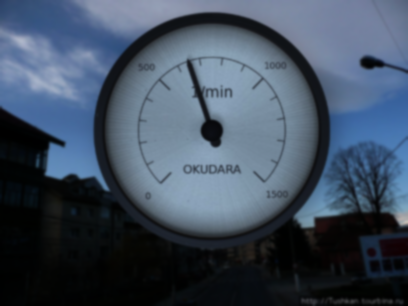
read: 650 rpm
